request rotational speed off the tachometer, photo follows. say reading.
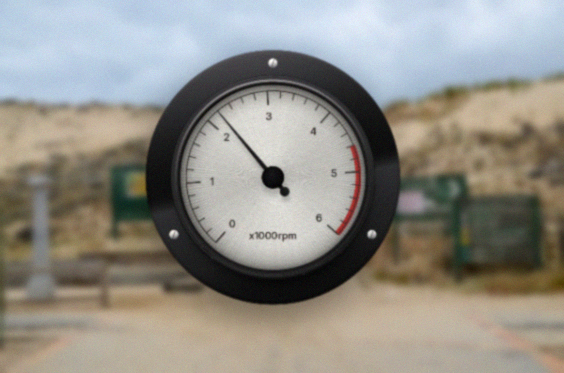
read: 2200 rpm
